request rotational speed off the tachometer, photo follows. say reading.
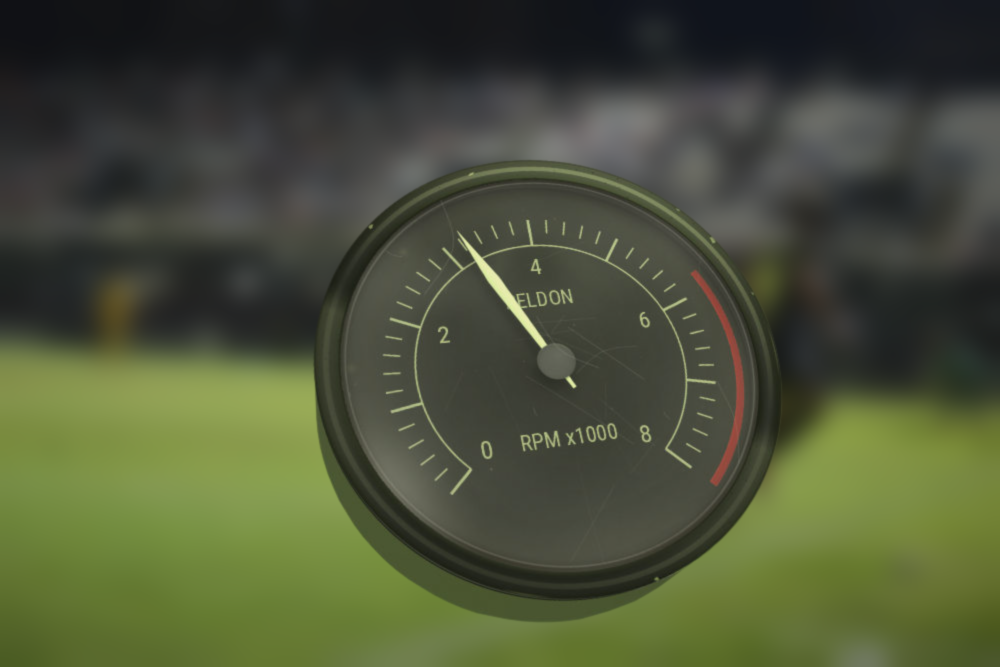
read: 3200 rpm
